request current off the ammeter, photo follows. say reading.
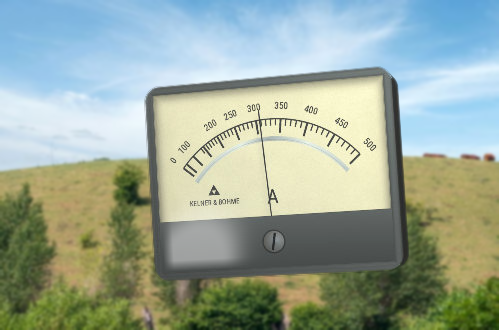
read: 310 A
